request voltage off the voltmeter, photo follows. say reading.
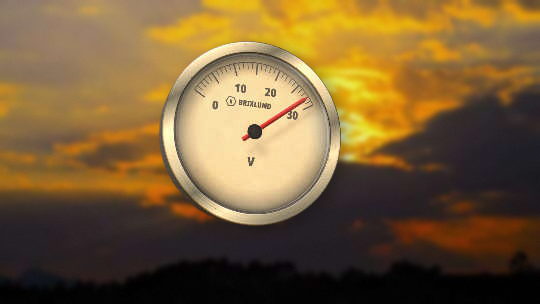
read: 28 V
